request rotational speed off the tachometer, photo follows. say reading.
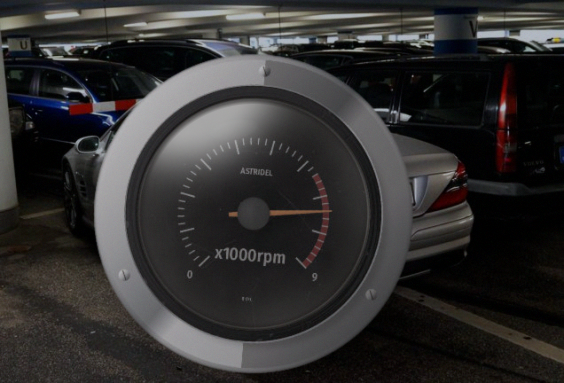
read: 7400 rpm
